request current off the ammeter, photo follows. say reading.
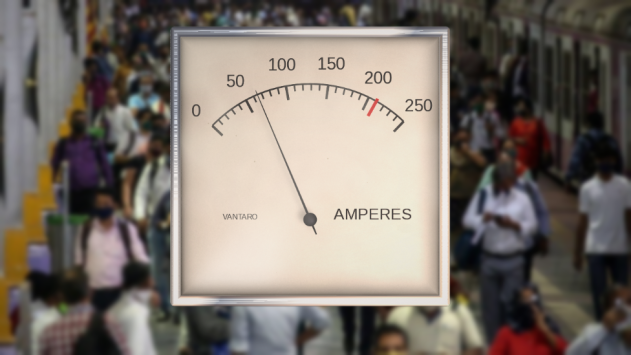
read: 65 A
